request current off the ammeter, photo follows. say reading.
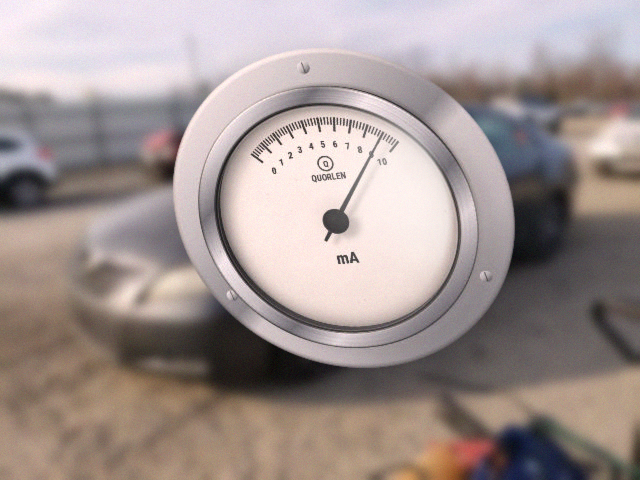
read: 9 mA
